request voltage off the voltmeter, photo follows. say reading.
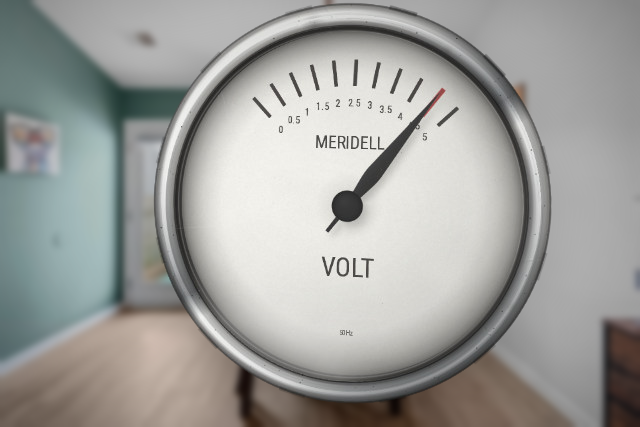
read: 4.5 V
